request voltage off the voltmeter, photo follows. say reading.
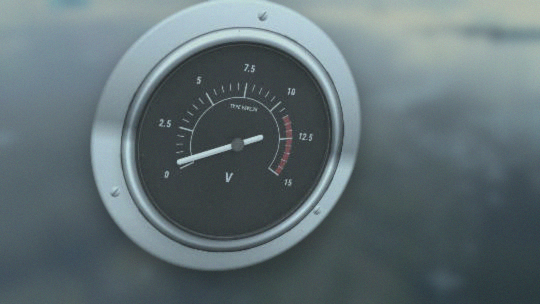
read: 0.5 V
